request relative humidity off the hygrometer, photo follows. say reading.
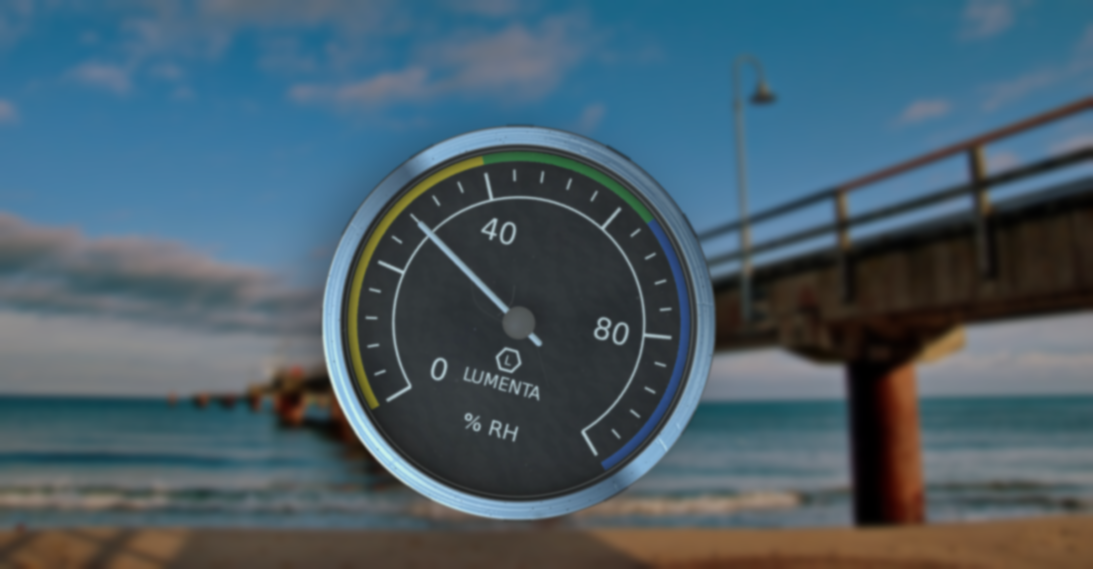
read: 28 %
